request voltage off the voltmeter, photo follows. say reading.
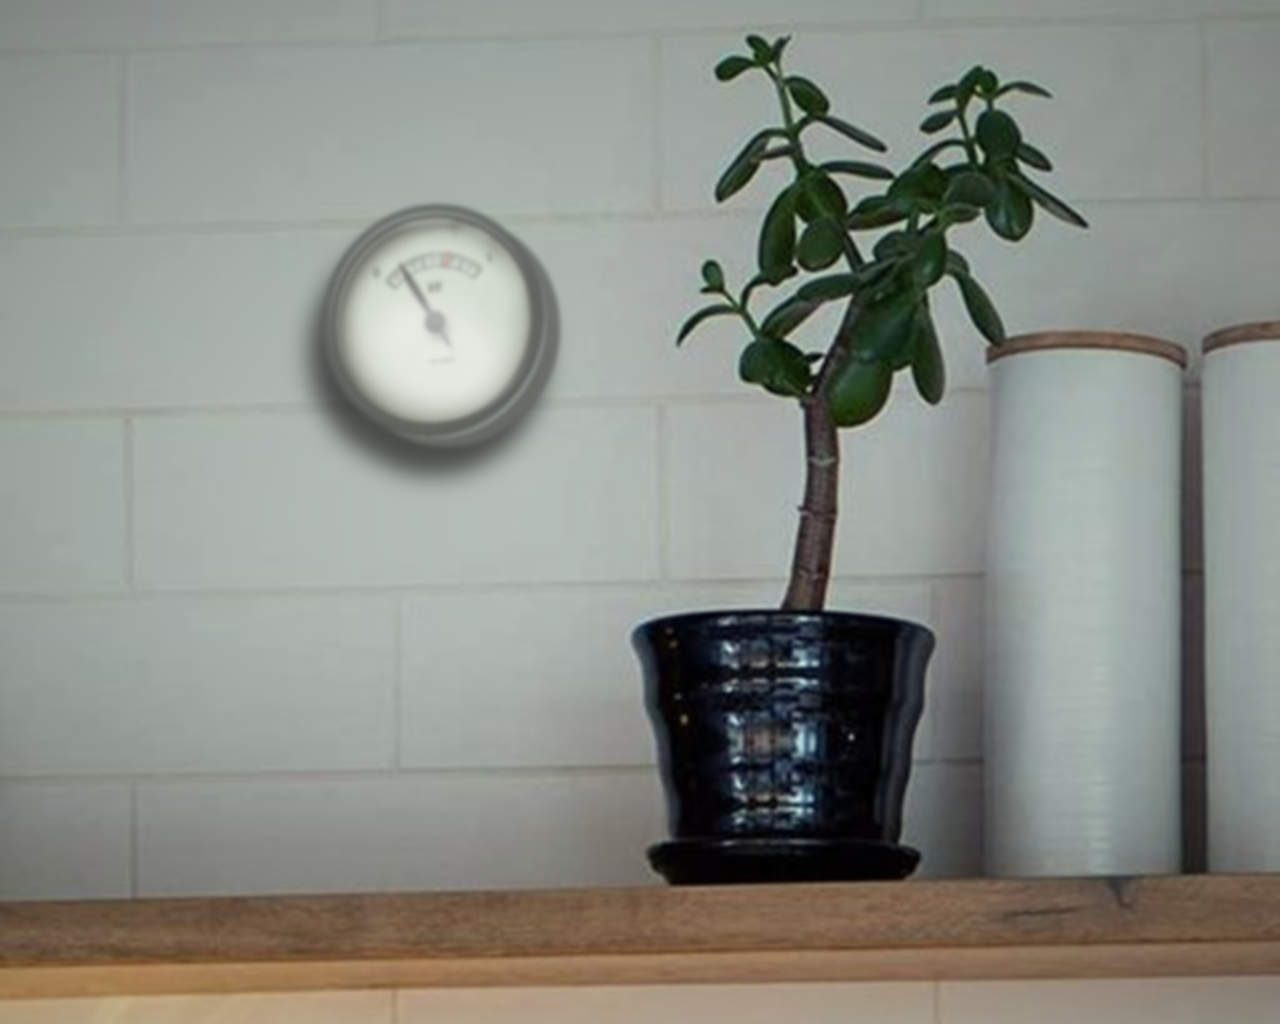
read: 0.2 kV
